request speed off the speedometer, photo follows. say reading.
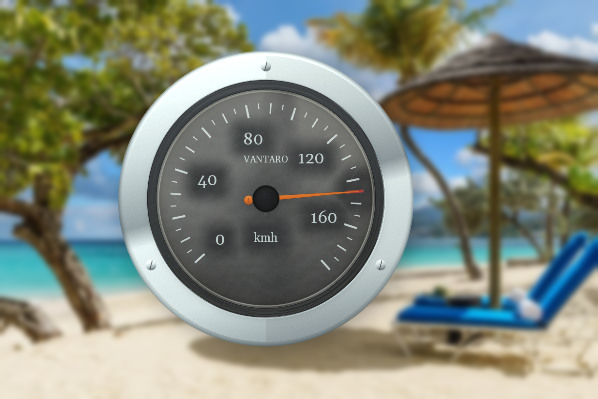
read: 145 km/h
